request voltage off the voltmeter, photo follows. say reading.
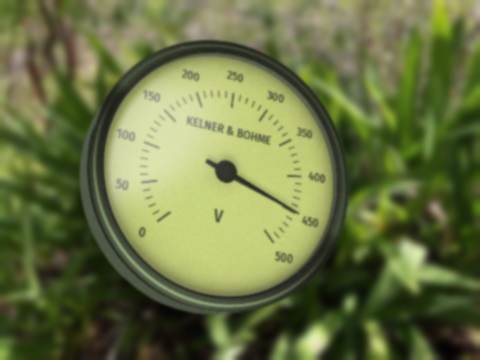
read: 450 V
